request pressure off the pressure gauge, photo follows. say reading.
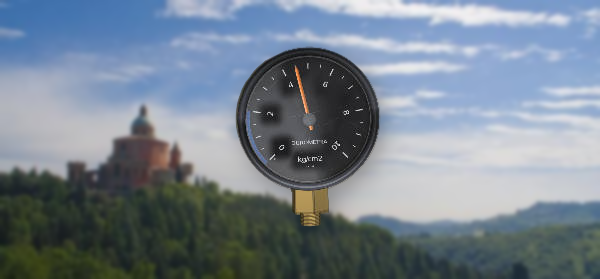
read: 4.5 kg/cm²
